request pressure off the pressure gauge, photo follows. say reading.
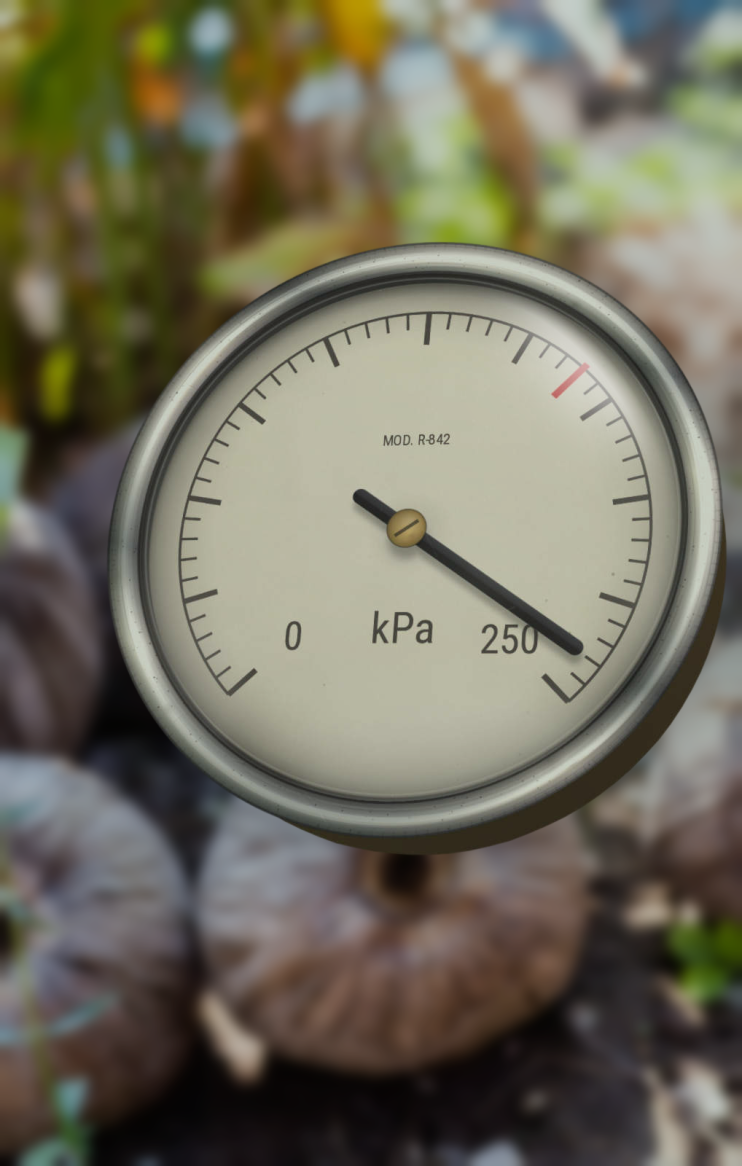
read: 240 kPa
